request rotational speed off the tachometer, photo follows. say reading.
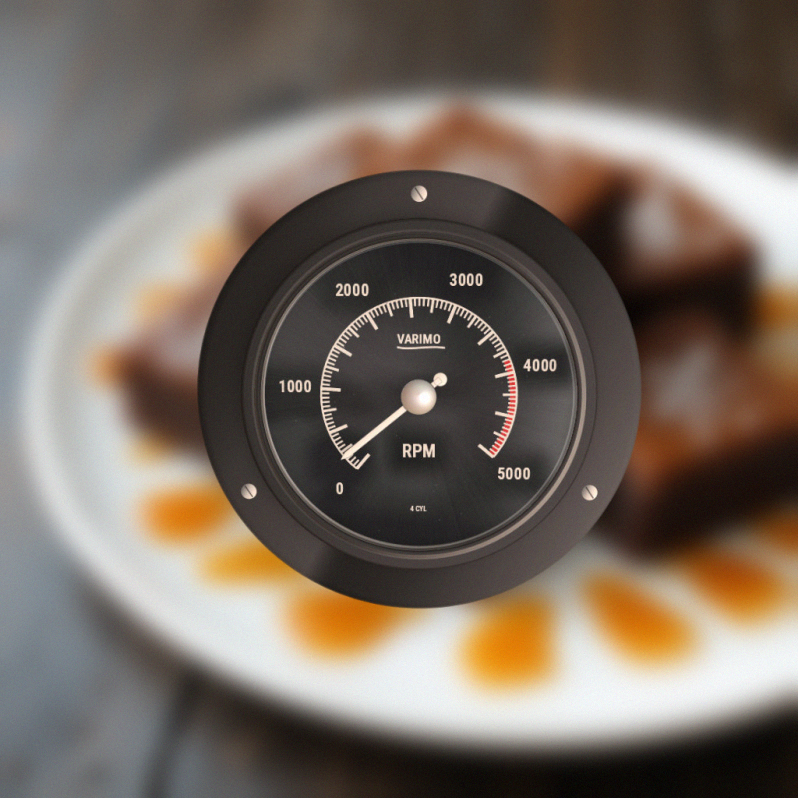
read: 200 rpm
